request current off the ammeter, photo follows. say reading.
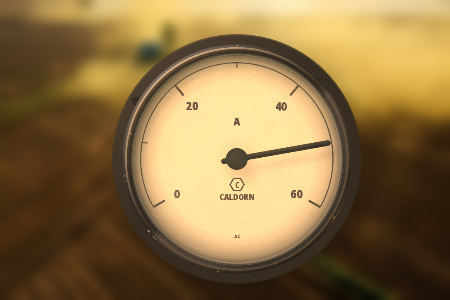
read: 50 A
